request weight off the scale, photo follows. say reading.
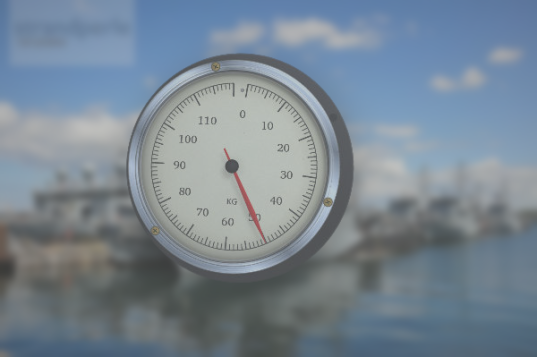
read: 50 kg
